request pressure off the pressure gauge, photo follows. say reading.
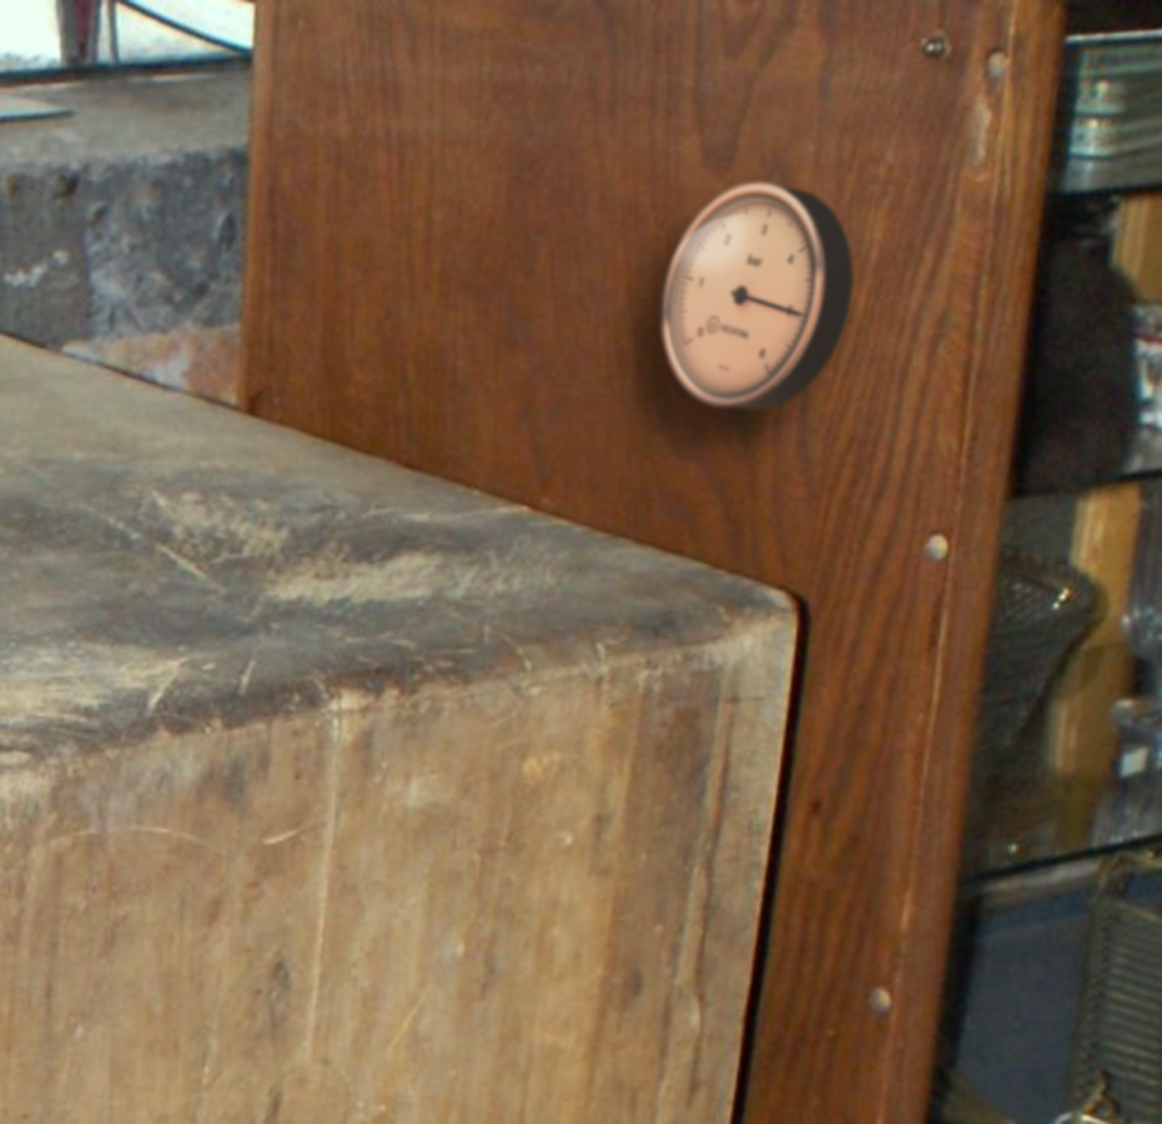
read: 5 bar
